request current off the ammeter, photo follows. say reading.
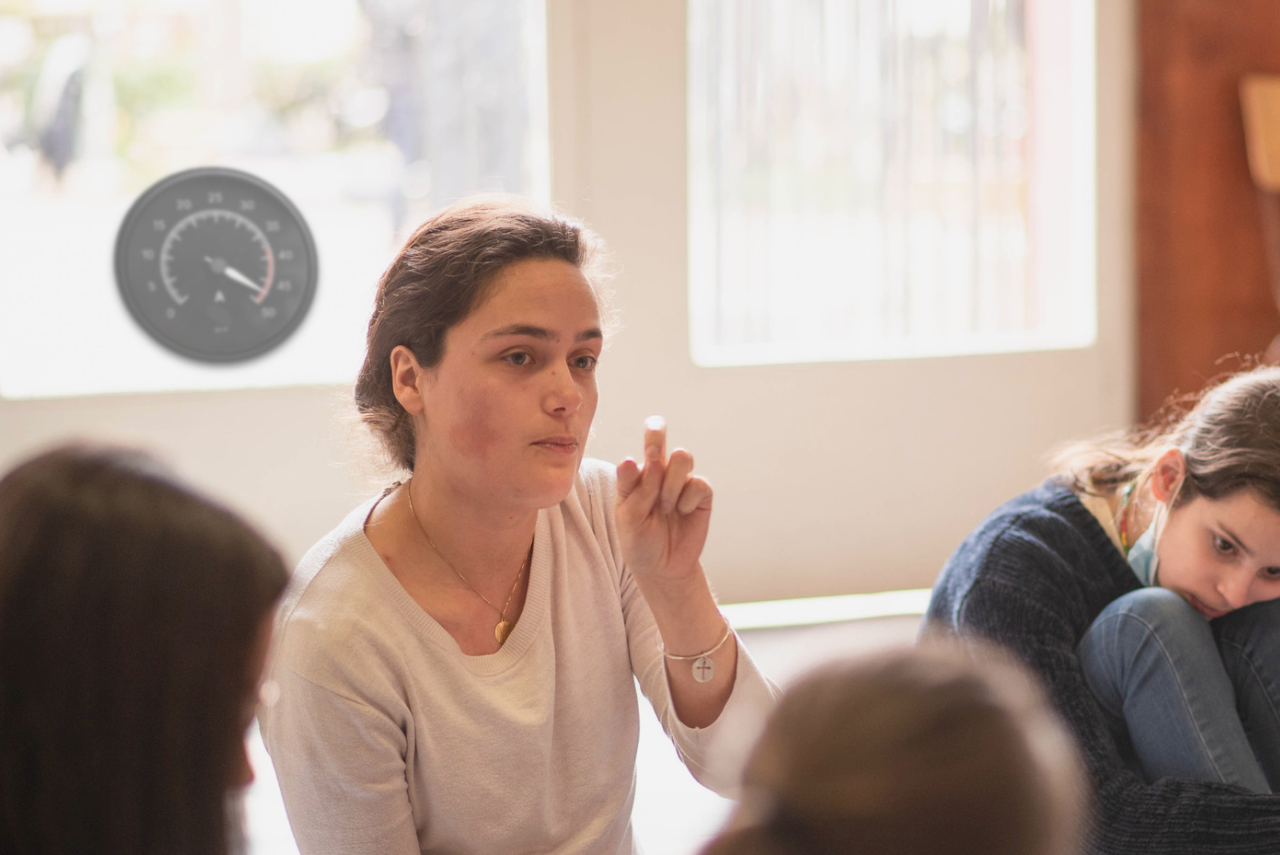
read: 47.5 A
